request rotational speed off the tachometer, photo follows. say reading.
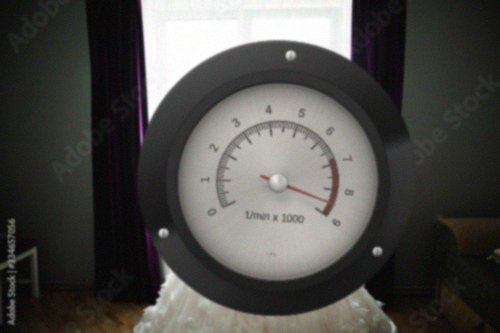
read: 8500 rpm
